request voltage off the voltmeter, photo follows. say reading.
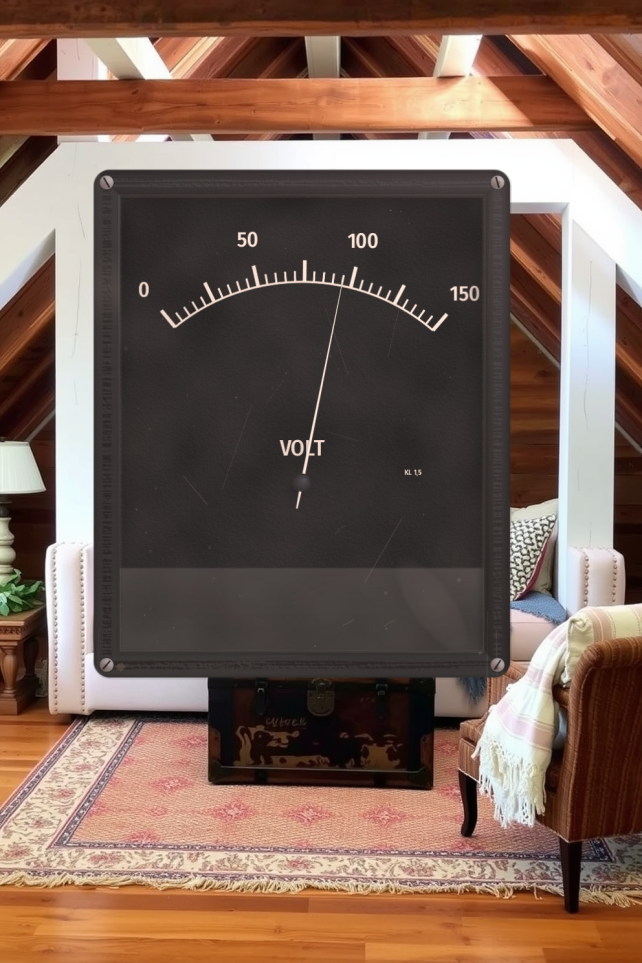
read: 95 V
